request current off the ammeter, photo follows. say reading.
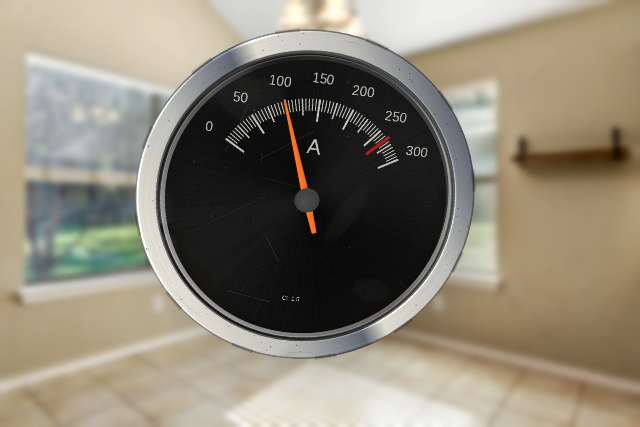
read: 100 A
